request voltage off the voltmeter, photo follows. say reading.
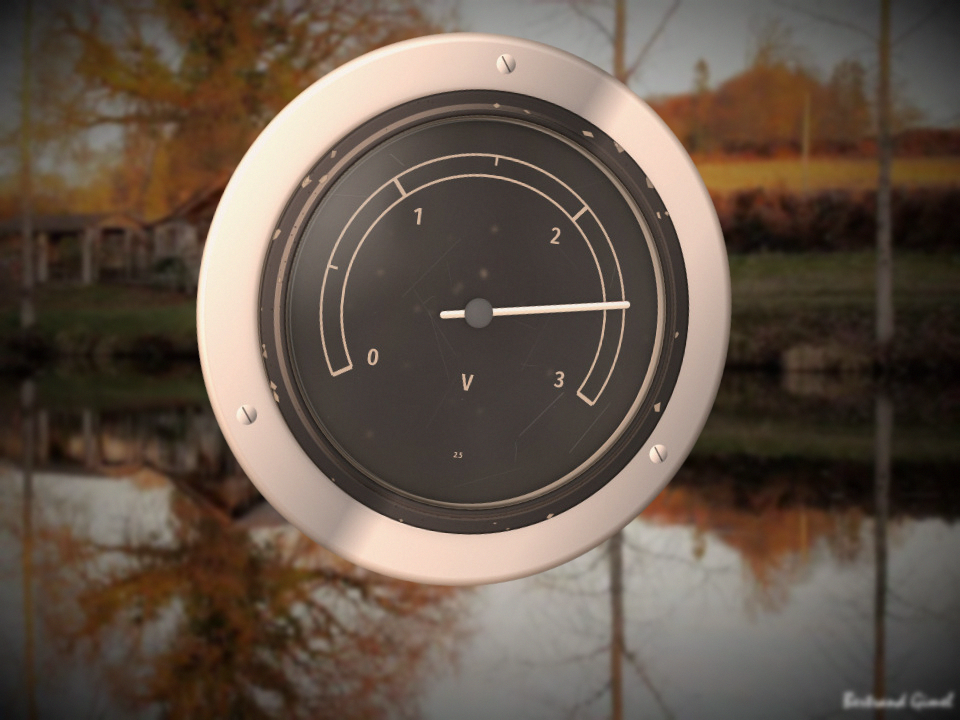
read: 2.5 V
